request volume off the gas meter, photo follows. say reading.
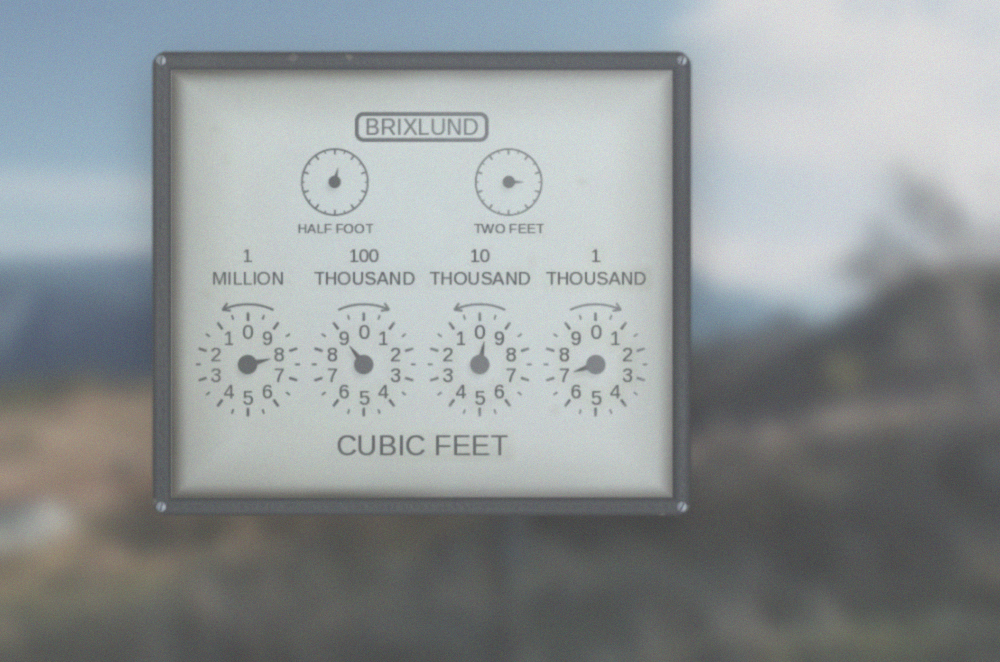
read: 789700 ft³
